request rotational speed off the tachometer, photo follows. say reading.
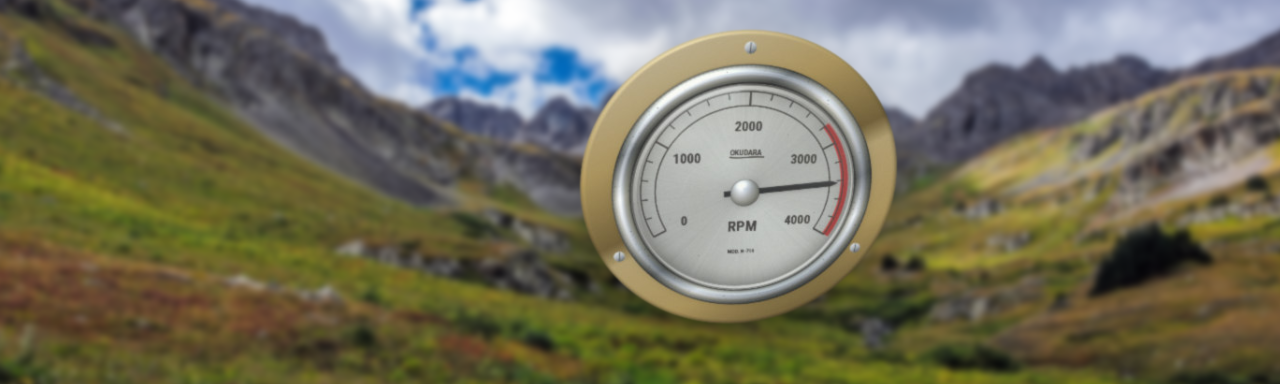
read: 3400 rpm
